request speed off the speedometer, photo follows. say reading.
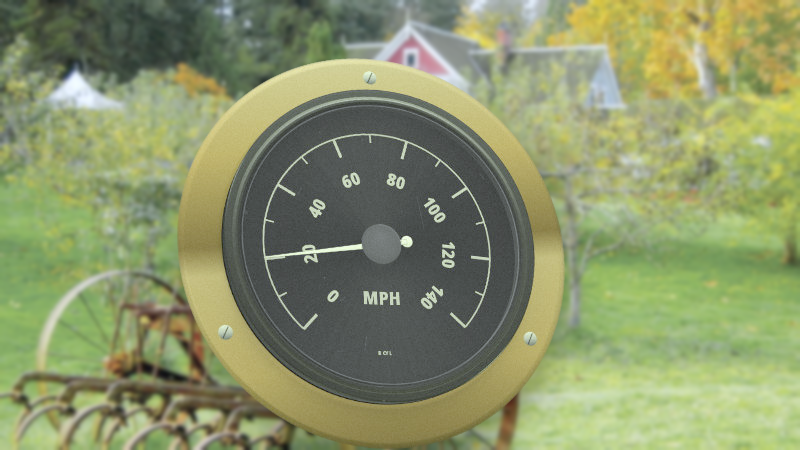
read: 20 mph
